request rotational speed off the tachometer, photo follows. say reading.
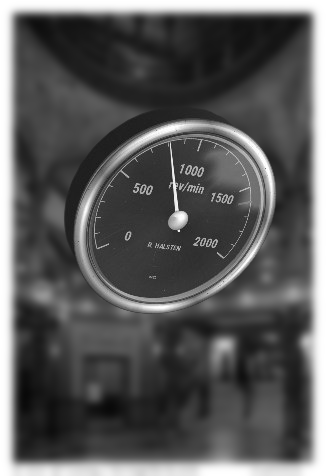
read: 800 rpm
